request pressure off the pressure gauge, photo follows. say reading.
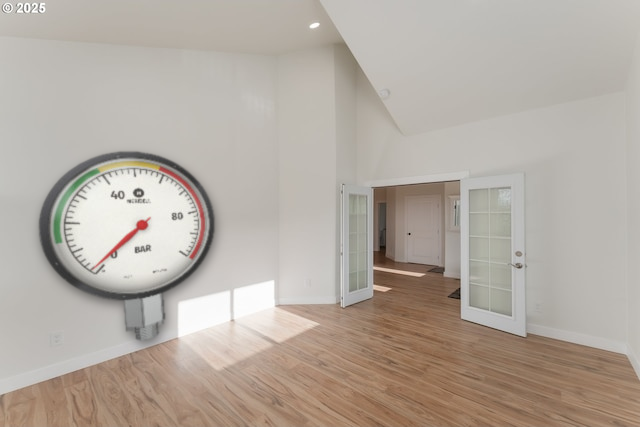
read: 2 bar
